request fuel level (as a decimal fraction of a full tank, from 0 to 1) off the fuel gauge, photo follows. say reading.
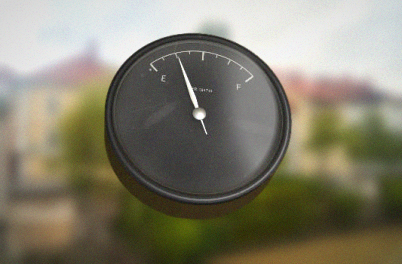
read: 0.25
